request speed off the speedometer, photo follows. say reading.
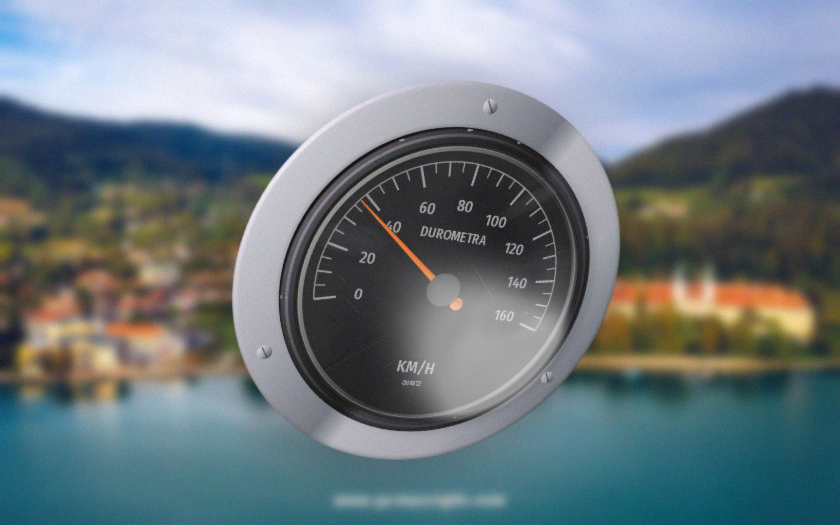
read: 37.5 km/h
